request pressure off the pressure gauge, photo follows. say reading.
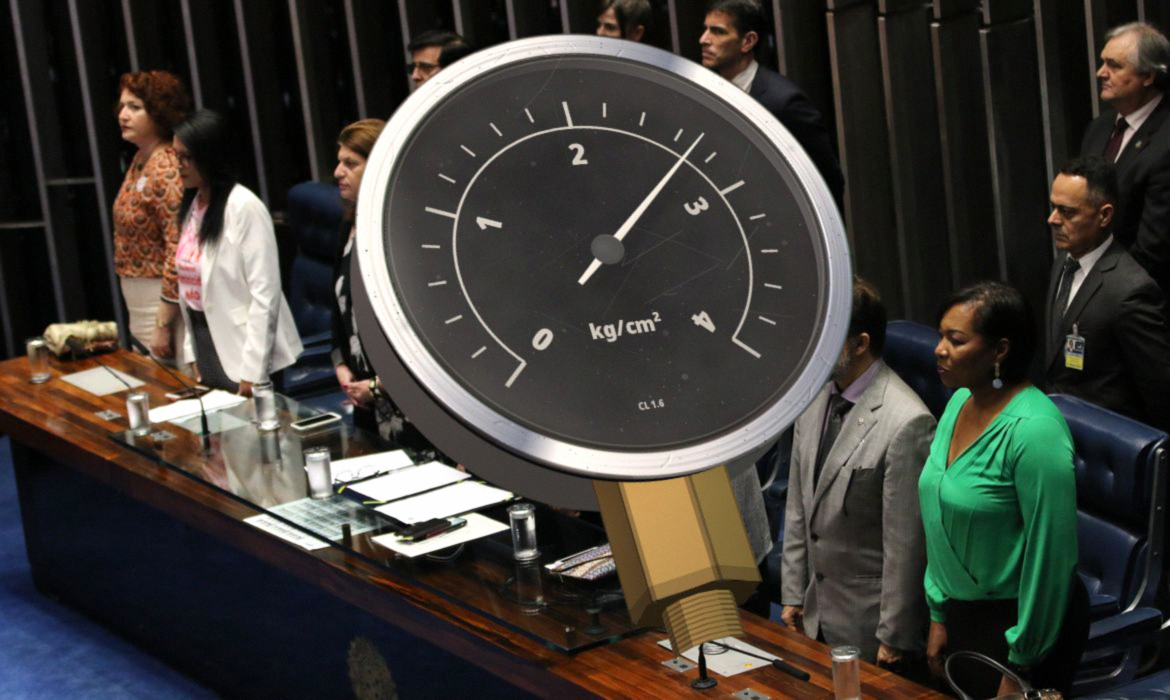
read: 2.7 kg/cm²
